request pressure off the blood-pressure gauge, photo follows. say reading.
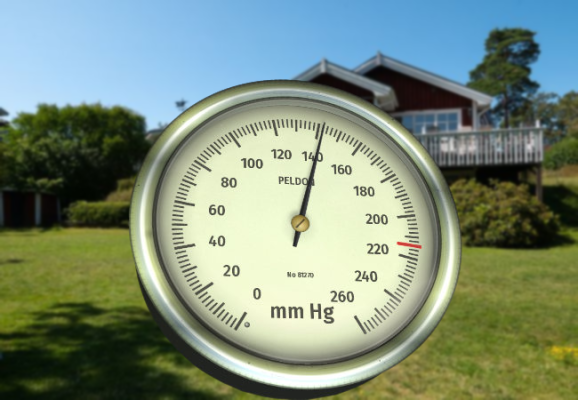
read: 142 mmHg
